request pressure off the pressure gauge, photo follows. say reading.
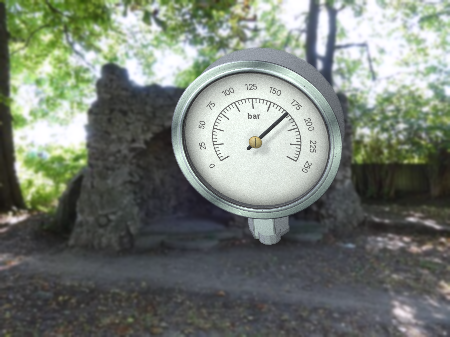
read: 175 bar
